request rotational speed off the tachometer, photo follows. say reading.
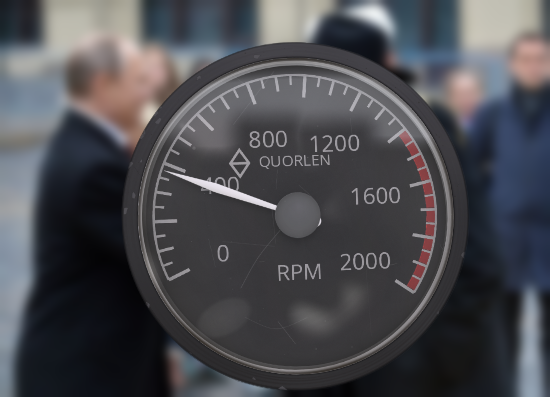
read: 375 rpm
